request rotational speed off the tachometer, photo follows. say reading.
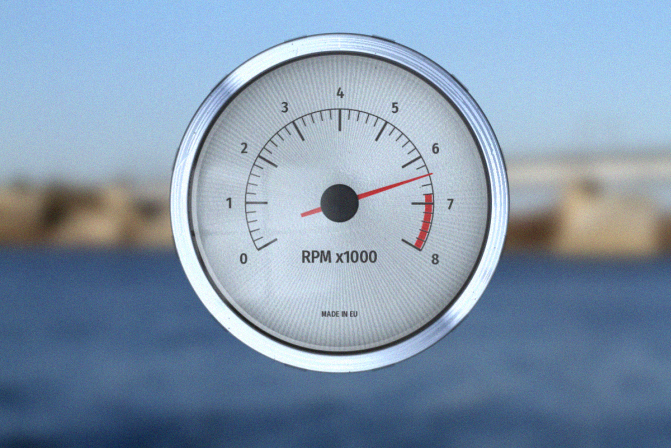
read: 6400 rpm
